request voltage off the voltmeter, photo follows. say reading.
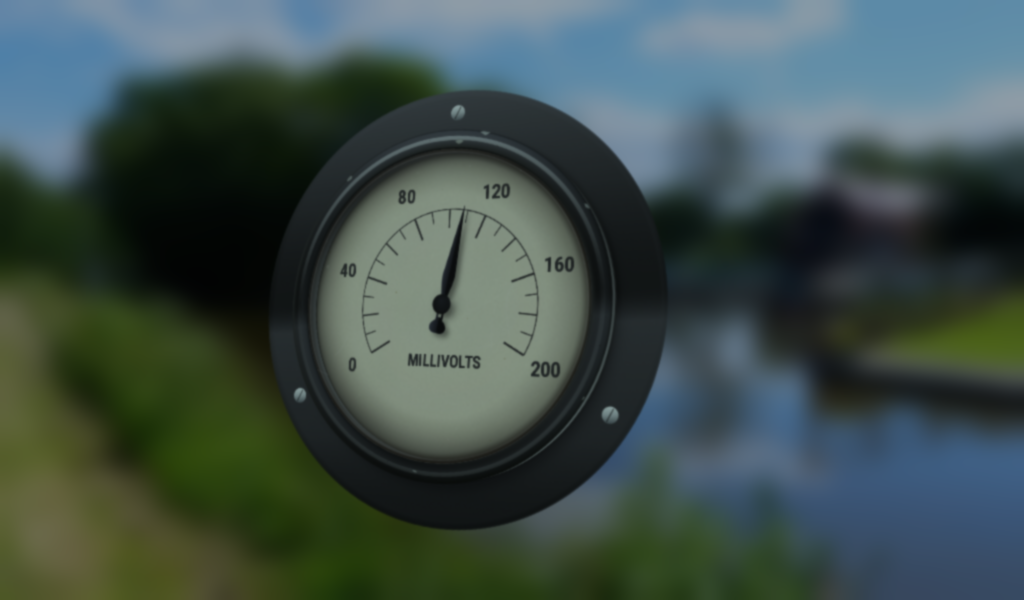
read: 110 mV
